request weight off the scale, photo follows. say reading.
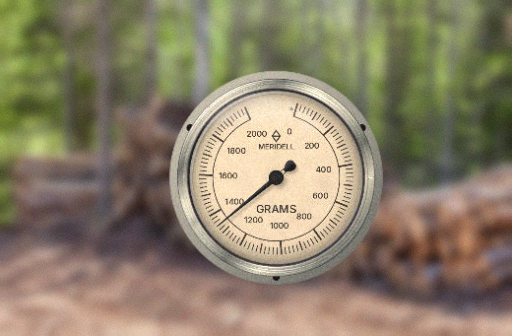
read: 1340 g
